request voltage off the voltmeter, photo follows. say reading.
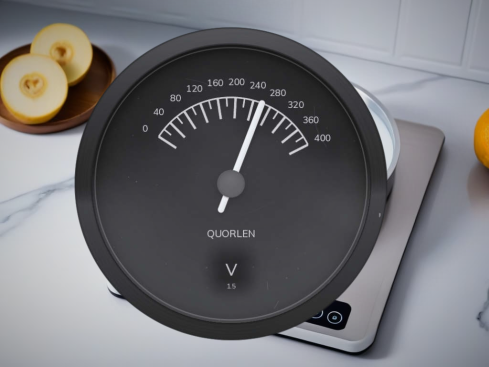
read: 260 V
